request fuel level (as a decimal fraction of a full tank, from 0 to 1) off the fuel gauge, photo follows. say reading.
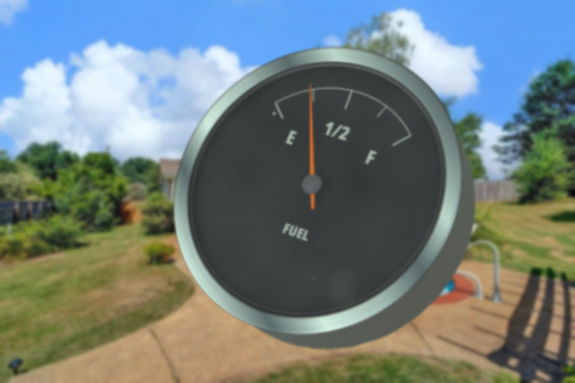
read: 0.25
